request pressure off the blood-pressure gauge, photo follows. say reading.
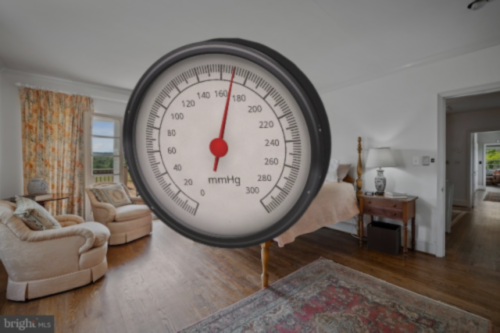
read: 170 mmHg
